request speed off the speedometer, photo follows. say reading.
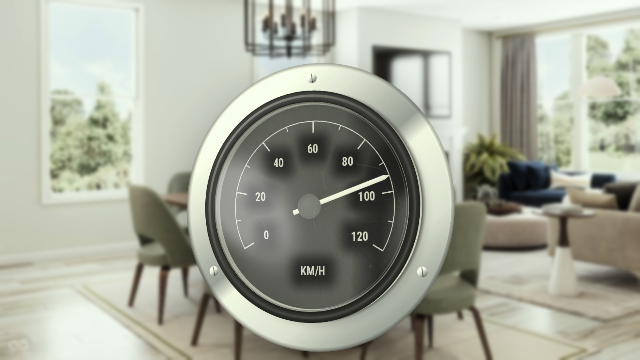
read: 95 km/h
